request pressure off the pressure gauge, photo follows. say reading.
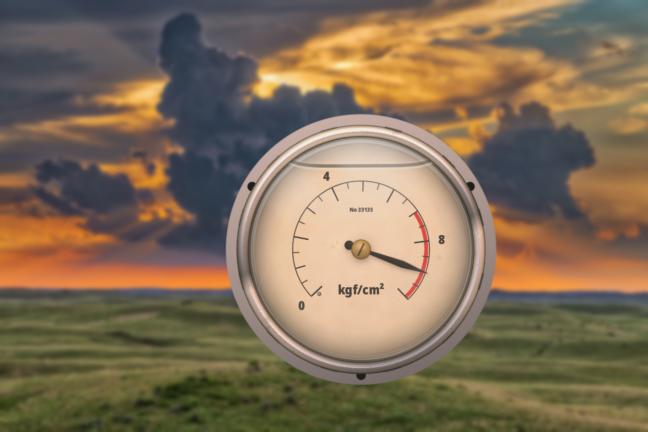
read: 9 kg/cm²
